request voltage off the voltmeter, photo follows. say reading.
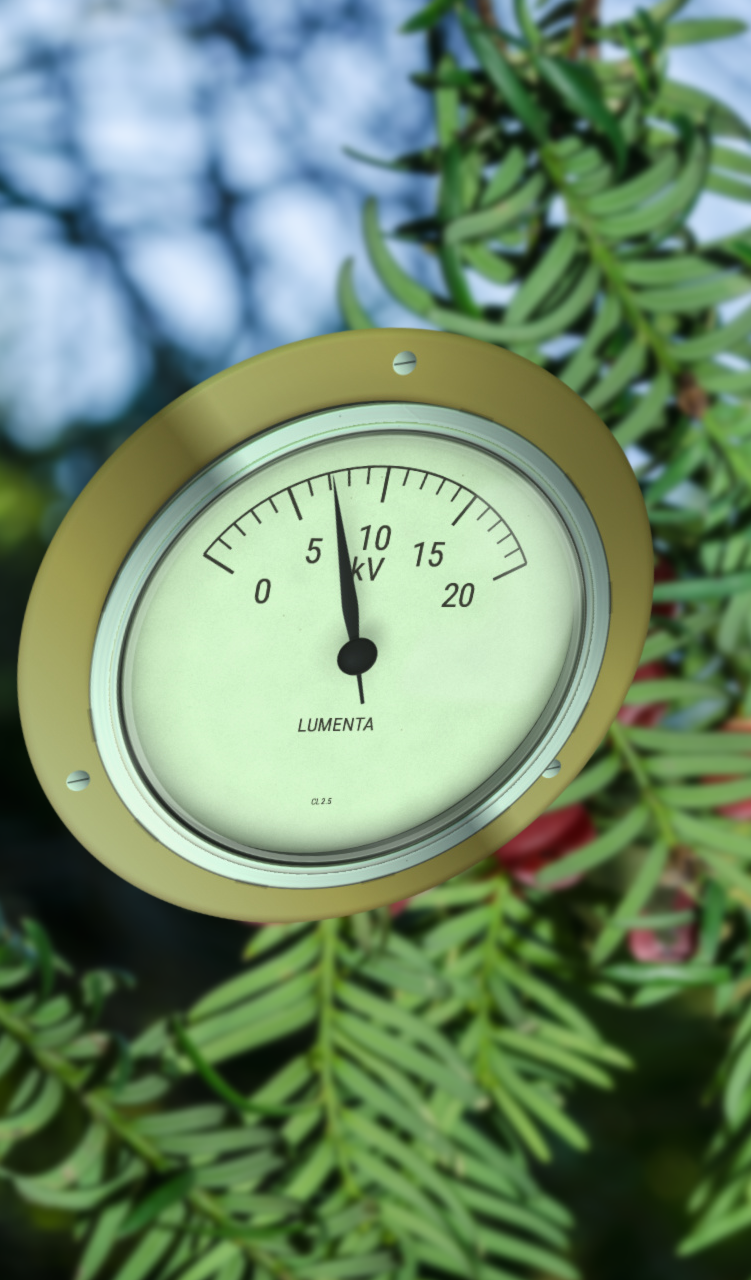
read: 7 kV
